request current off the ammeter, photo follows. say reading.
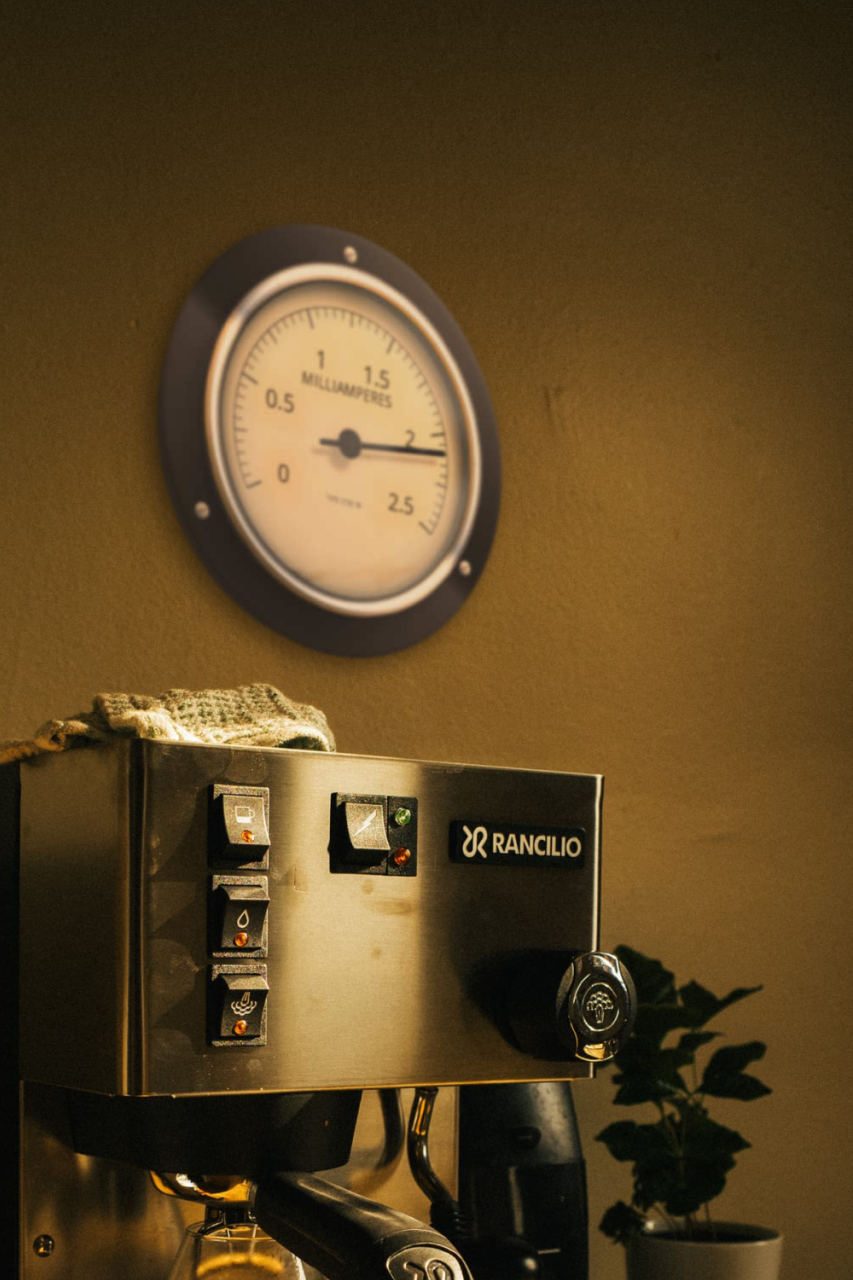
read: 2.1 mA
